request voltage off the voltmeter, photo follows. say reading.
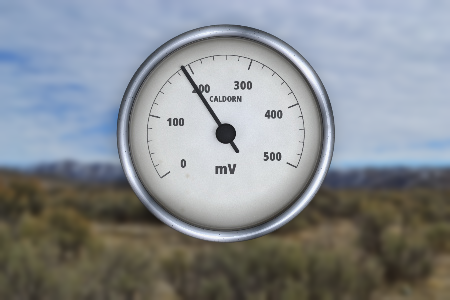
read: 190 mV
